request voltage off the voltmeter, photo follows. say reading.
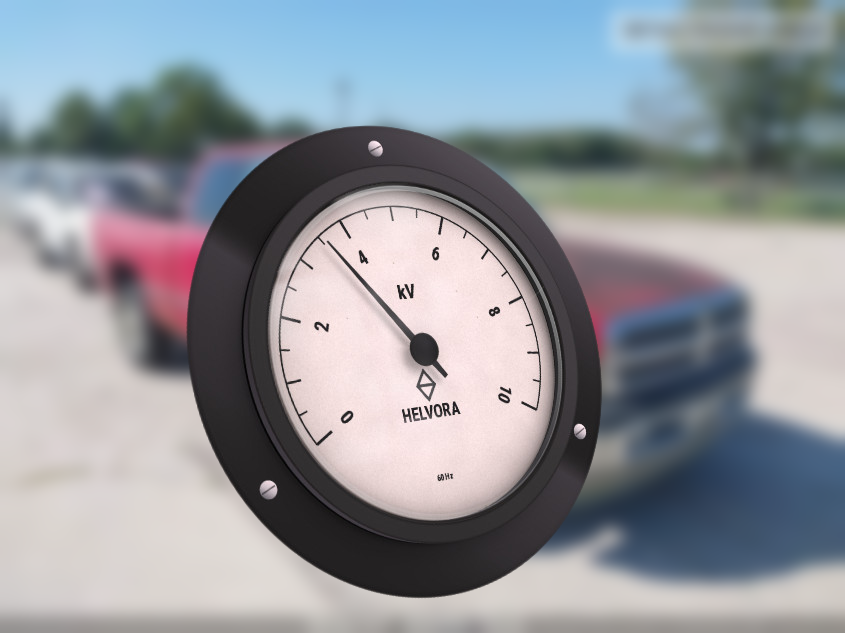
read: 3.5 kV
